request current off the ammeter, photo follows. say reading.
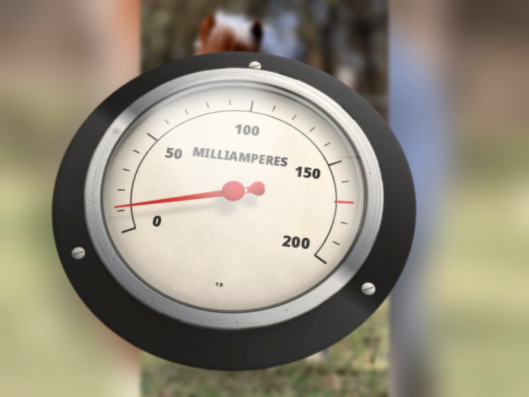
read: 10 mA
